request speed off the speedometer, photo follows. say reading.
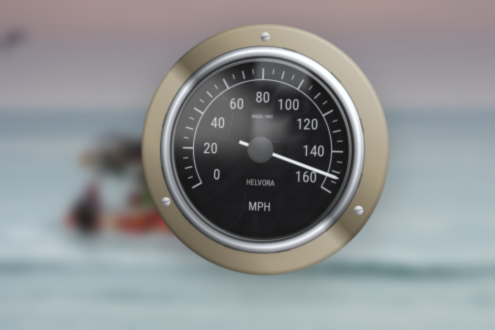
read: 152.5 mph
